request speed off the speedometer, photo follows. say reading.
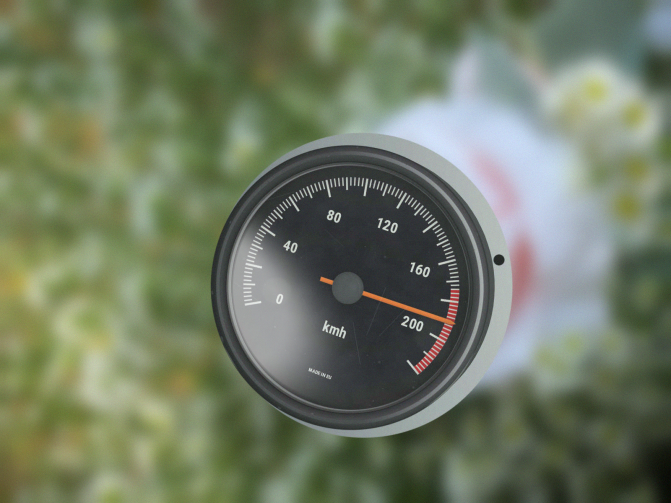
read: 190 km/h
